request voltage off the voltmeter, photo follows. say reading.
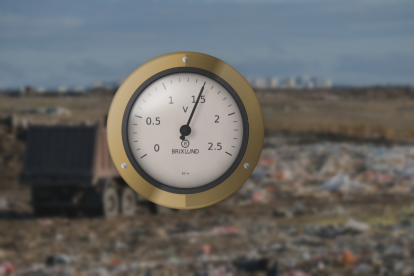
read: 1.5 V
